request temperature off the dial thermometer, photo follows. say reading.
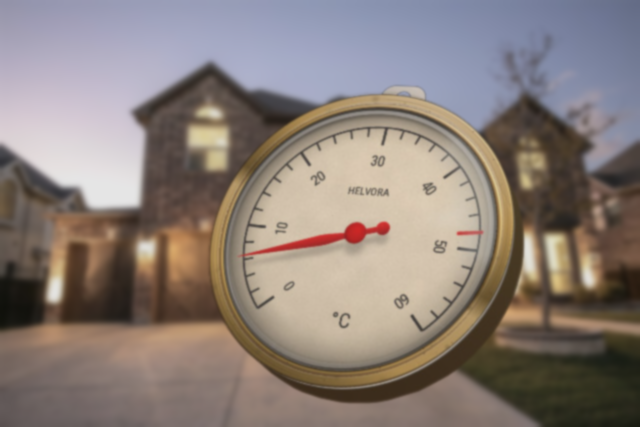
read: 6 °C
